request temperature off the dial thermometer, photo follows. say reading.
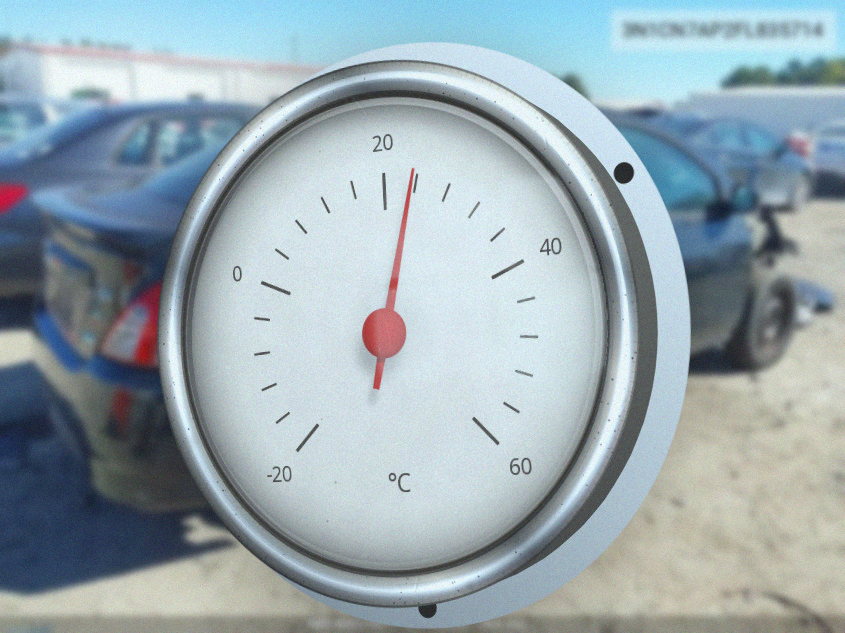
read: 24 °C
